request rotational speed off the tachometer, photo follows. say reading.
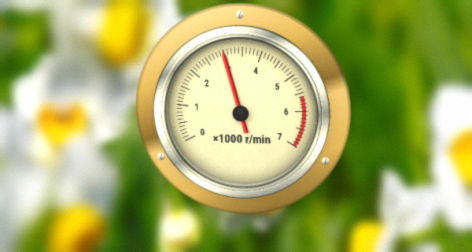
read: 3000 rpm
